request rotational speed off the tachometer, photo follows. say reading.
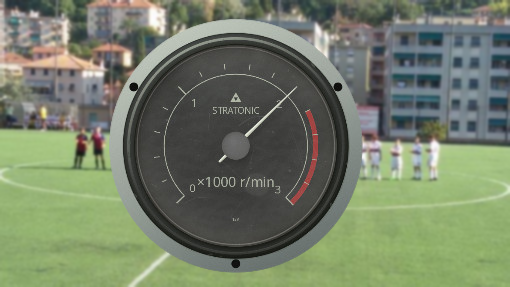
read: 2000 rpm
